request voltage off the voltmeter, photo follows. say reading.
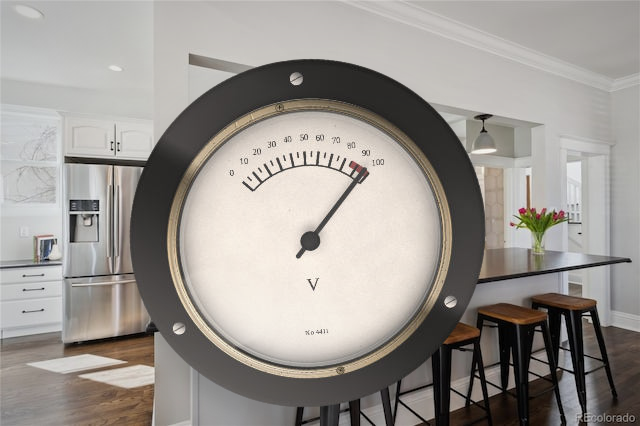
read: 95 V
